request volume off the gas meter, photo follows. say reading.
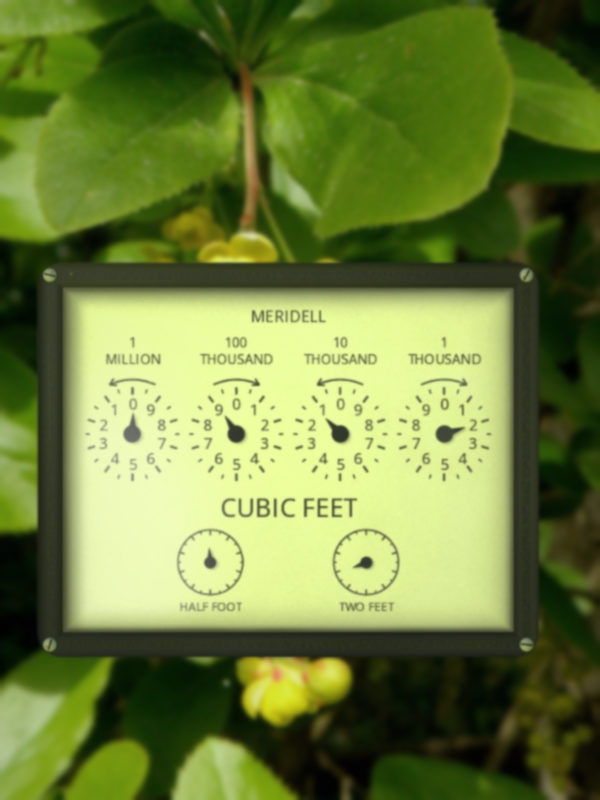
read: 991200 ft³
